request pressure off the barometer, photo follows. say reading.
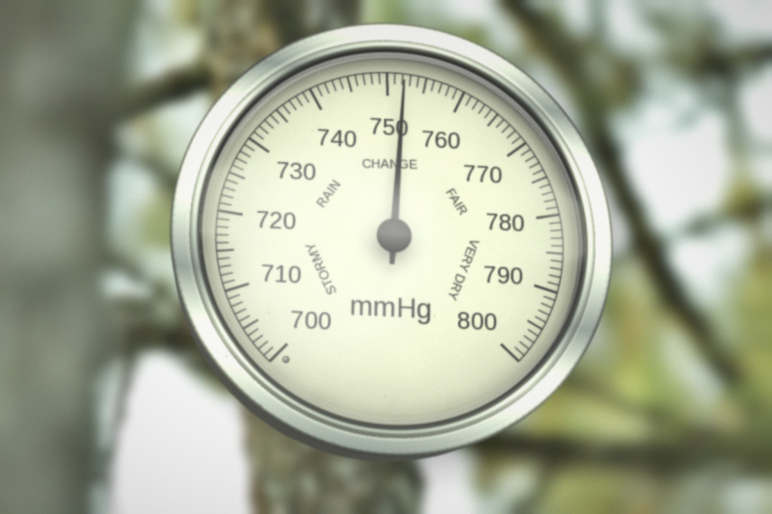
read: 752 mmHg
